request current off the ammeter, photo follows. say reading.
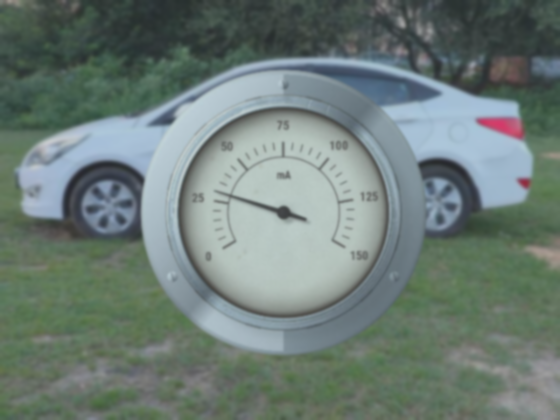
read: 30 mA
